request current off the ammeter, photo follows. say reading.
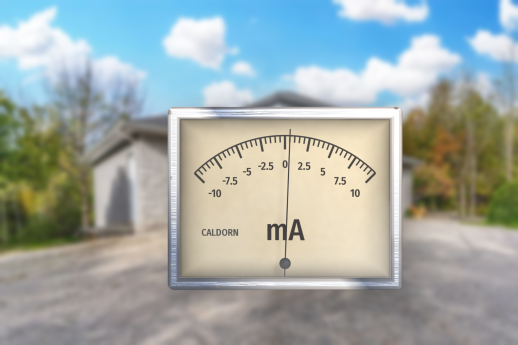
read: 0.5 mA
